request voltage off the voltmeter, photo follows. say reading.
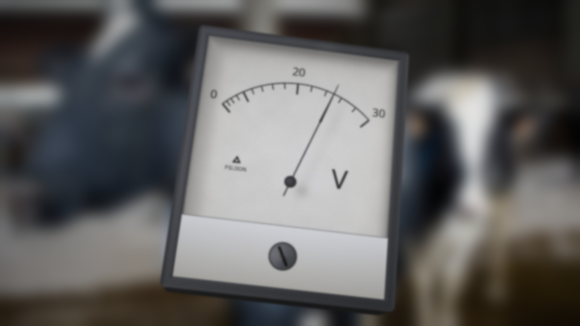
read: 25 V
